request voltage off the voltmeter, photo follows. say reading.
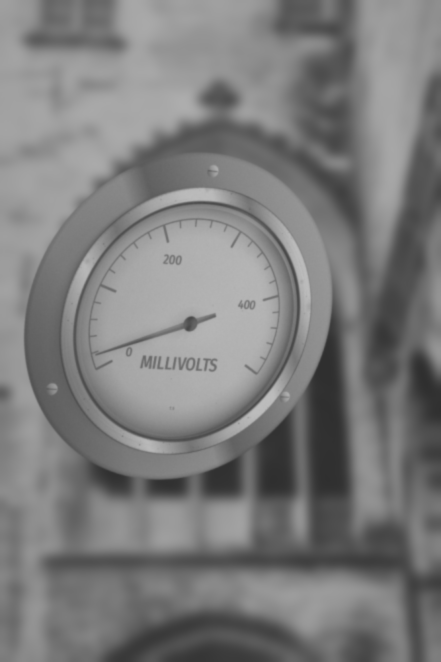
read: 20 mV
